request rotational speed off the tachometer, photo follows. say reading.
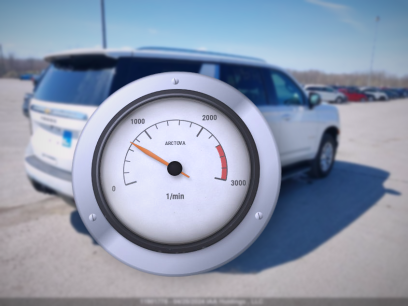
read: 700 rpm
